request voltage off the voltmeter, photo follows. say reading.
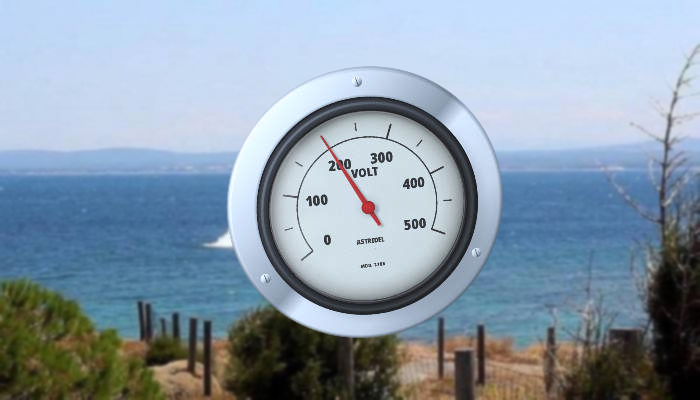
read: 200 V
